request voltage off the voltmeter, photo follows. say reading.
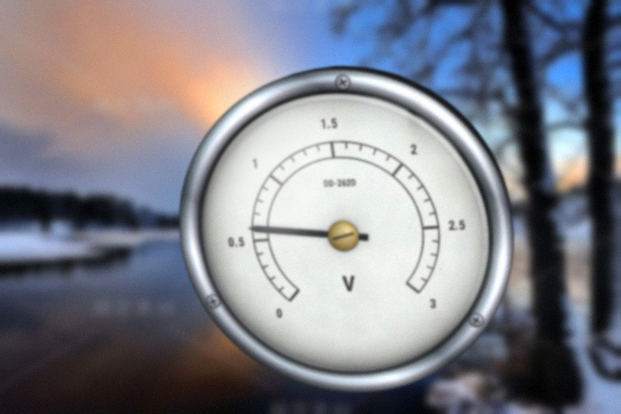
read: 0.6 V
